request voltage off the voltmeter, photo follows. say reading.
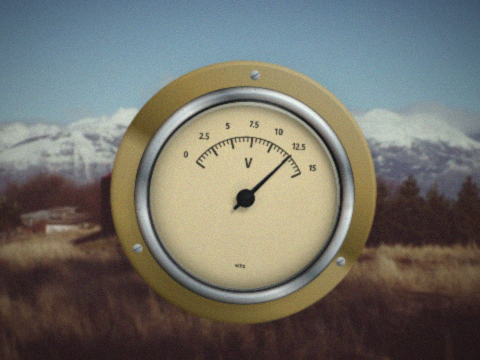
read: 12.5 V
